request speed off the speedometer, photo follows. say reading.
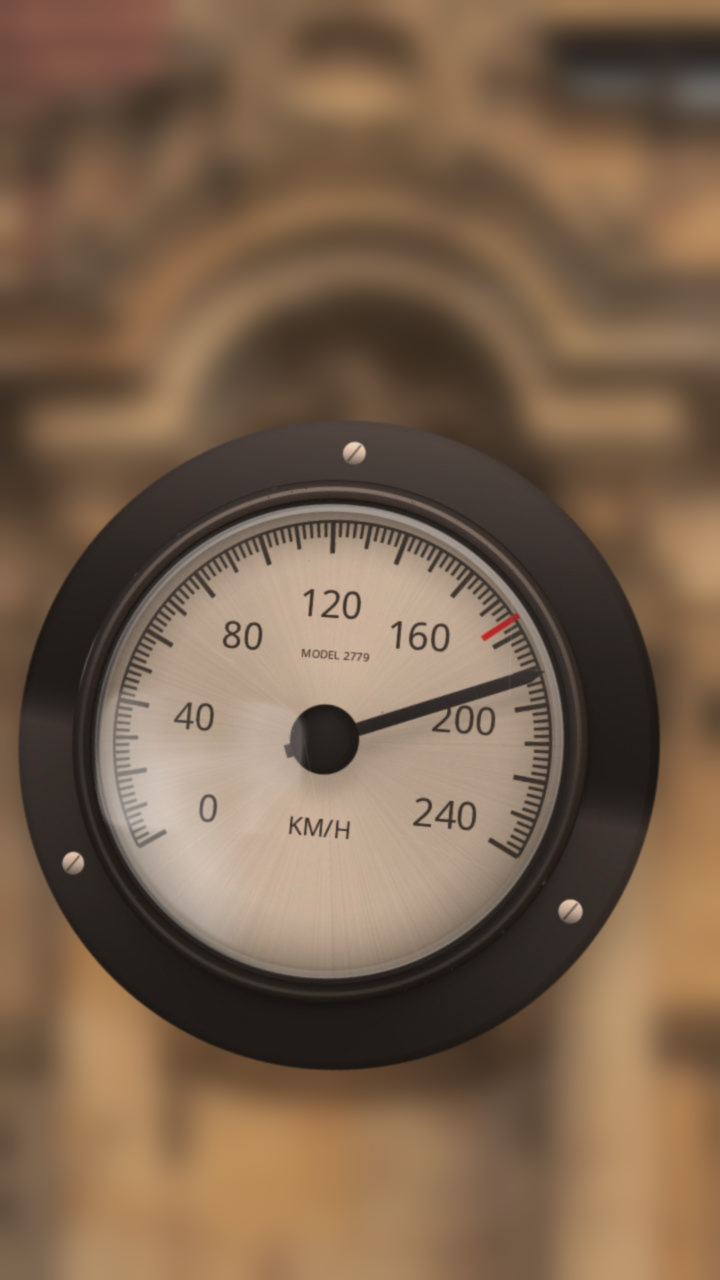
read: 192 km/h
